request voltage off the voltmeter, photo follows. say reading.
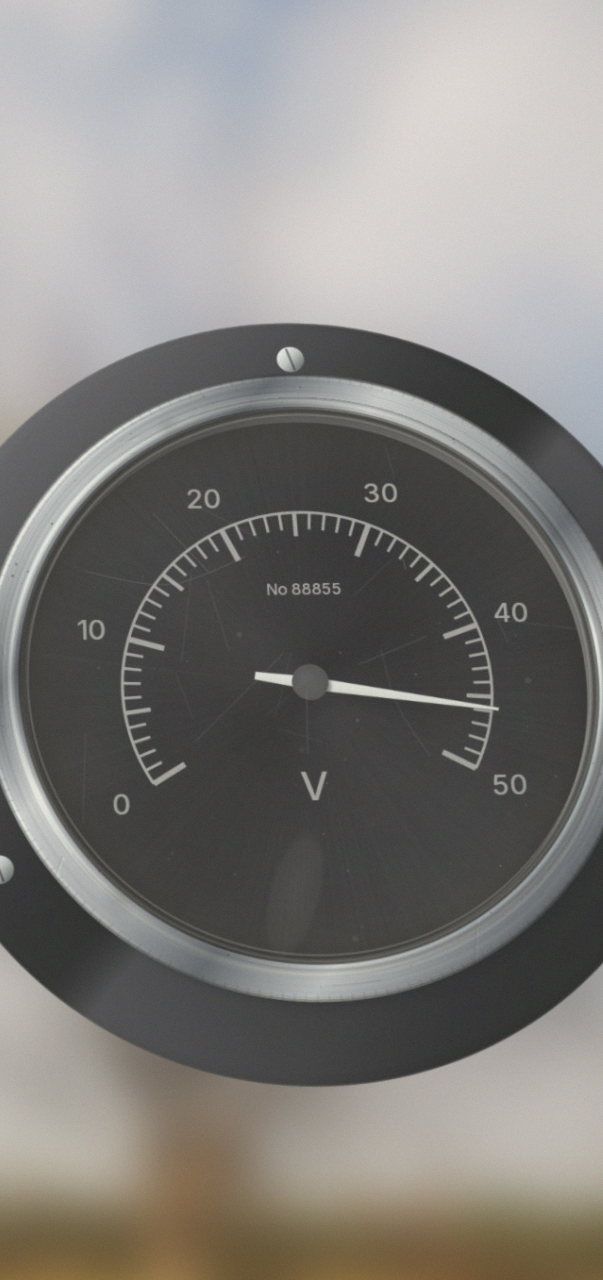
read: 46 V
